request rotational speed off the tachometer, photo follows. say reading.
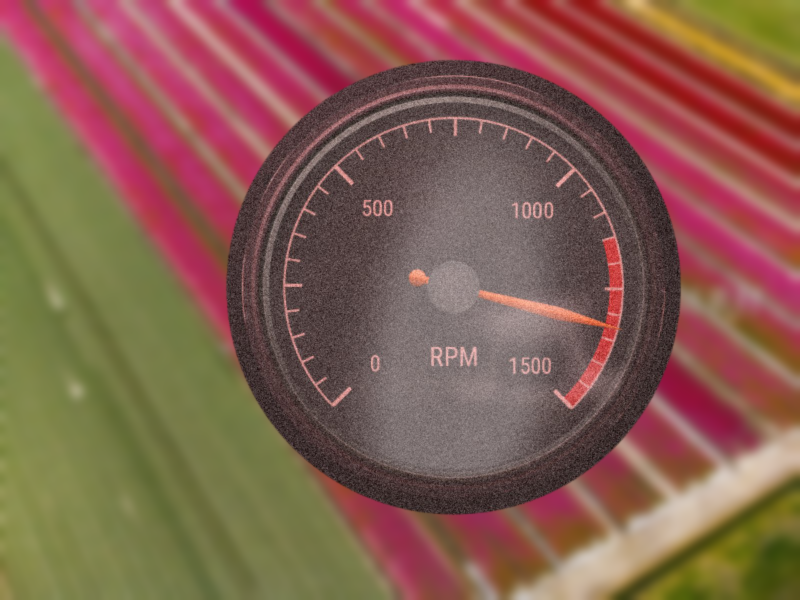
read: 1325 rpm
